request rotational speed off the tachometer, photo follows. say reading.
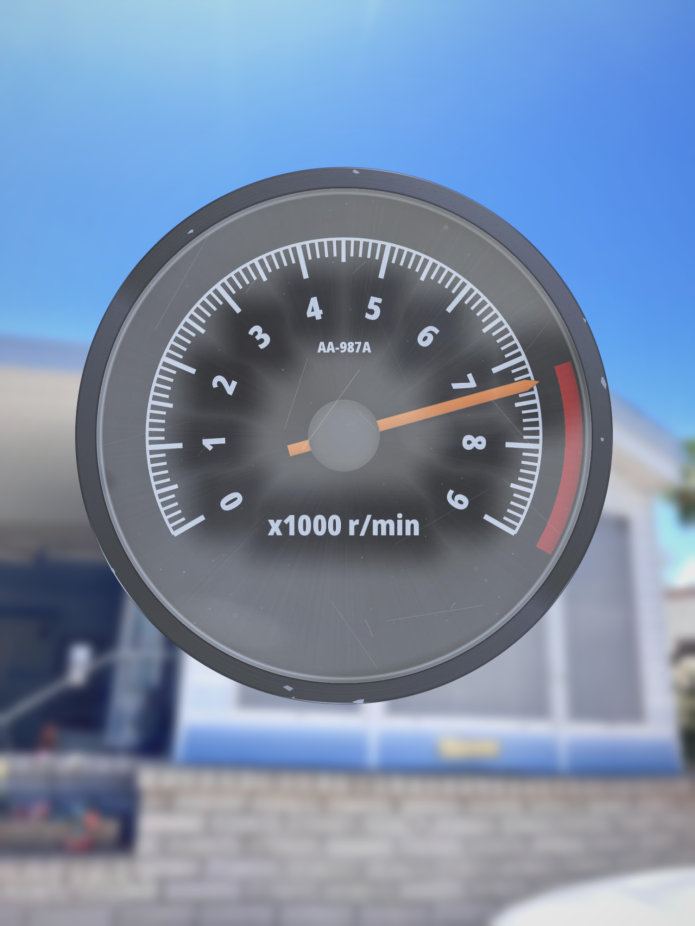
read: 7300 rpm
